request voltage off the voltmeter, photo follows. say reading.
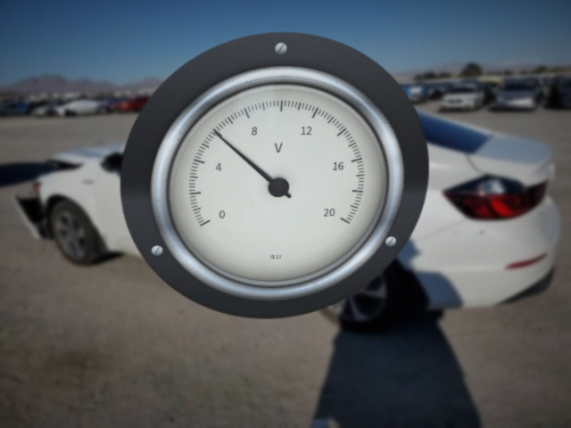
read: 6 V
